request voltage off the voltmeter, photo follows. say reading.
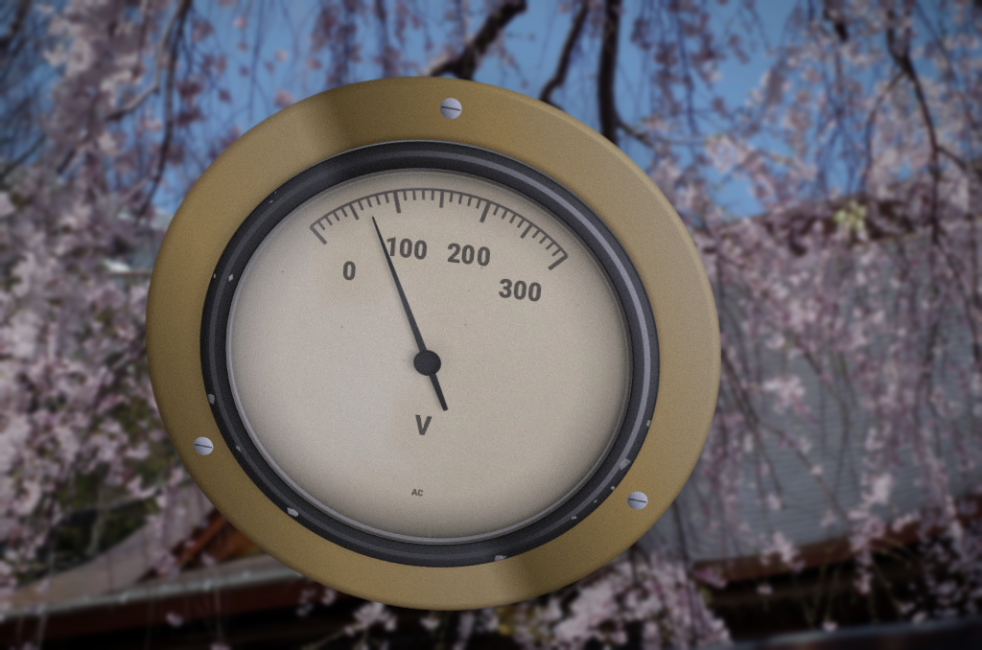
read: 70 V
